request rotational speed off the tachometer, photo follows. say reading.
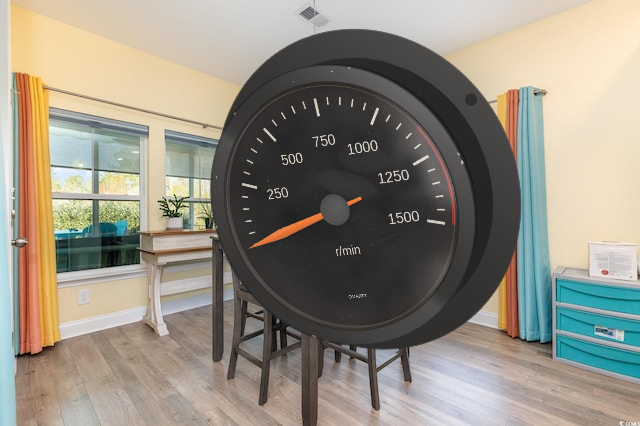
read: 0 rpm
